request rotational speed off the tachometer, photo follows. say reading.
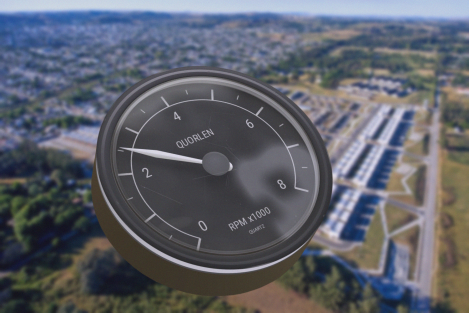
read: 2500 rpm
